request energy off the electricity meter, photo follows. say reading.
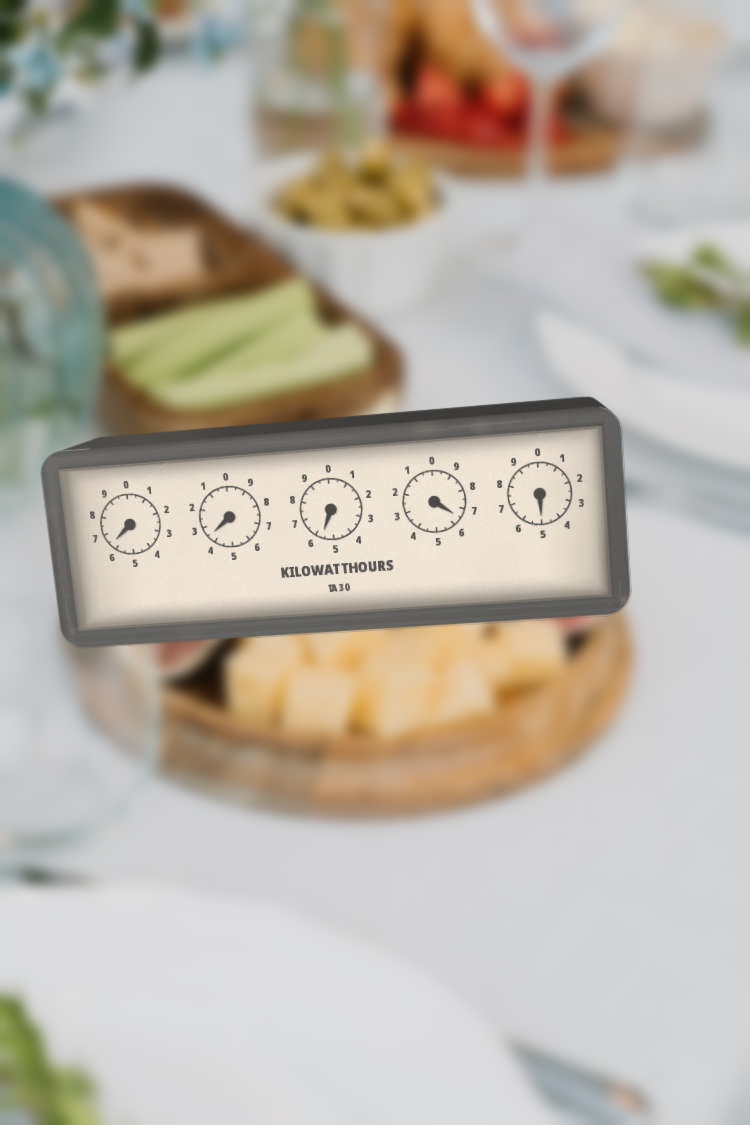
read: 63565 kWh
